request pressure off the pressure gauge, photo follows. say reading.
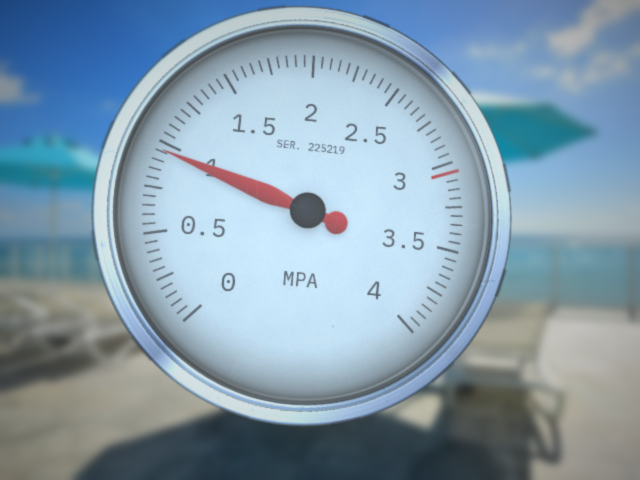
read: 0.95 MPa
